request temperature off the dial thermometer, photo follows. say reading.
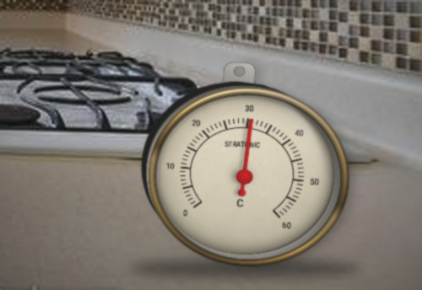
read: 30 °C
